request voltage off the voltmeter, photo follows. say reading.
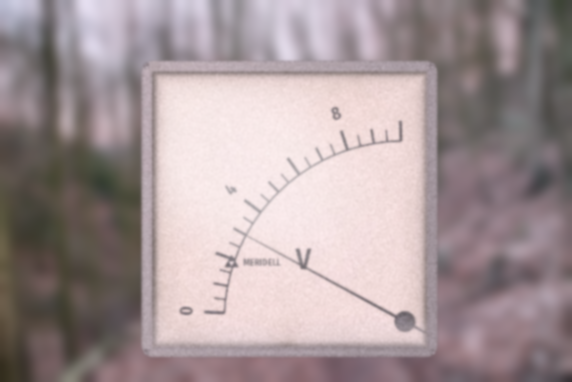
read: 3 V
